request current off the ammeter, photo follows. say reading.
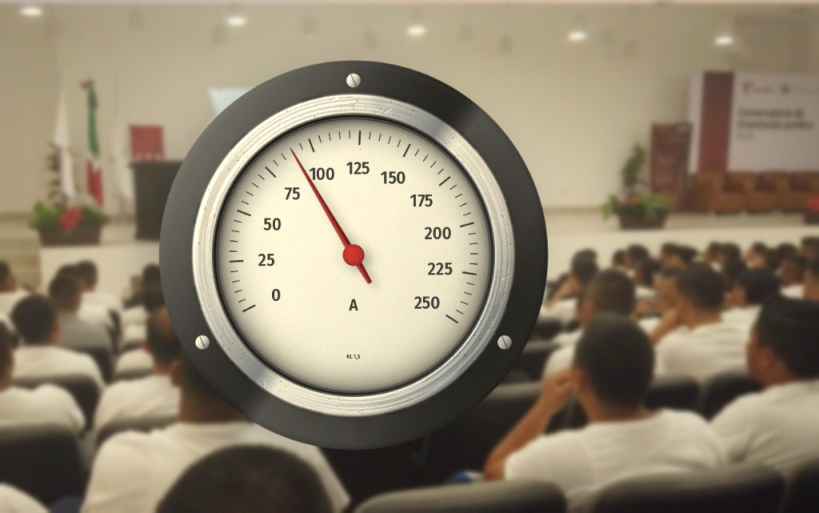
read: 90 A
